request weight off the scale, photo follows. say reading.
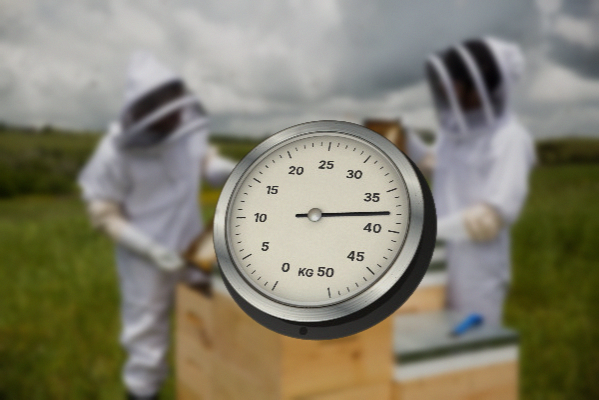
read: 38 kg
